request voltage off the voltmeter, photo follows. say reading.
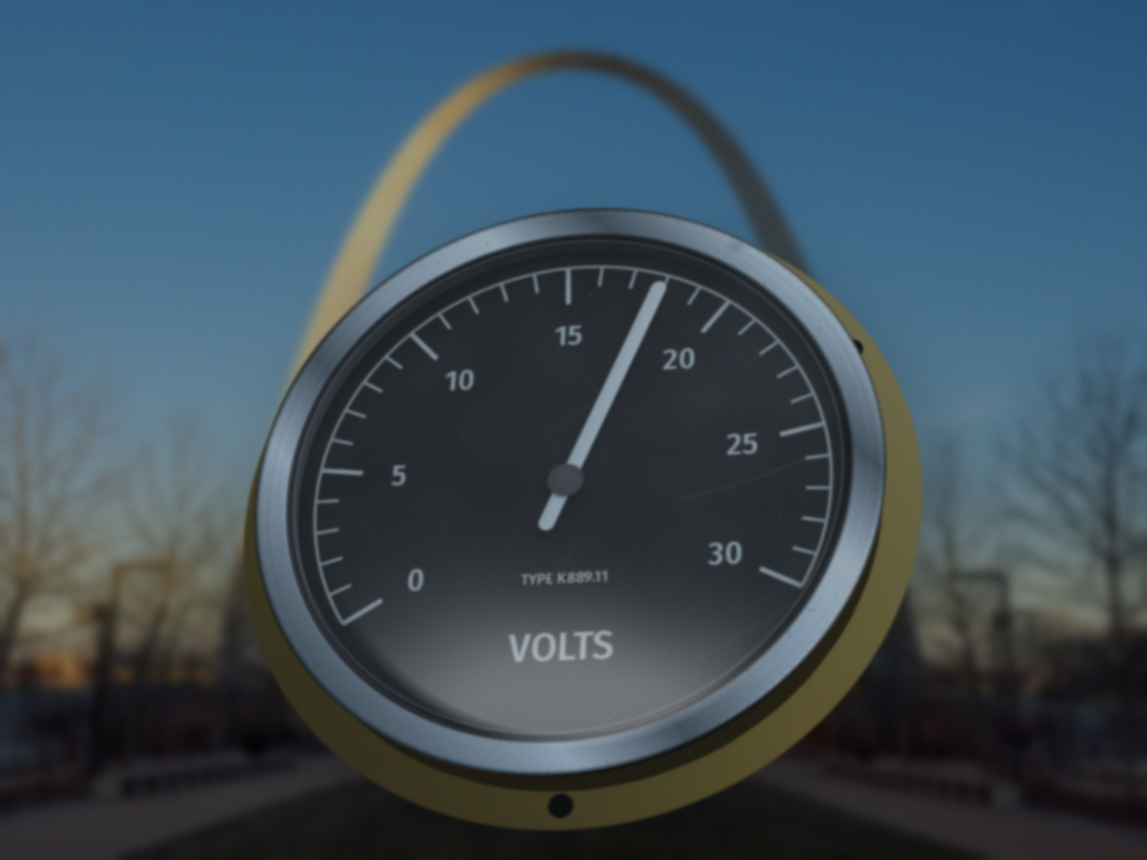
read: 18 V
